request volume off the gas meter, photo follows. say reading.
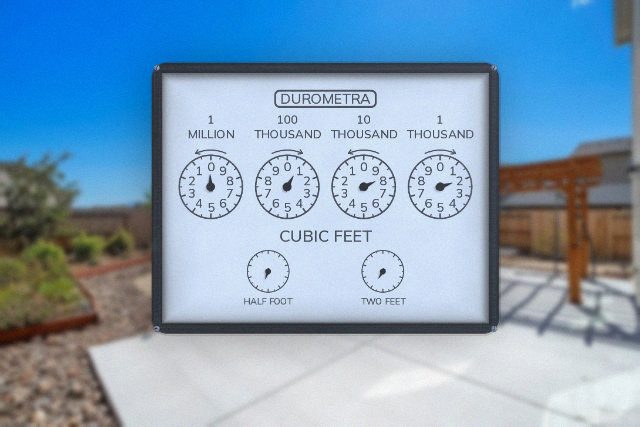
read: 8200 ft³
